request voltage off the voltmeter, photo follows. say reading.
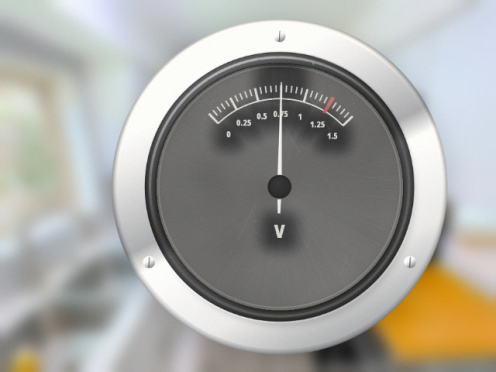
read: 0.75 V
